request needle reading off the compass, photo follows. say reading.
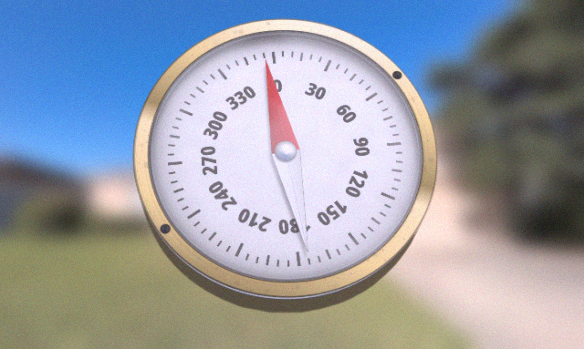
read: 355 °
